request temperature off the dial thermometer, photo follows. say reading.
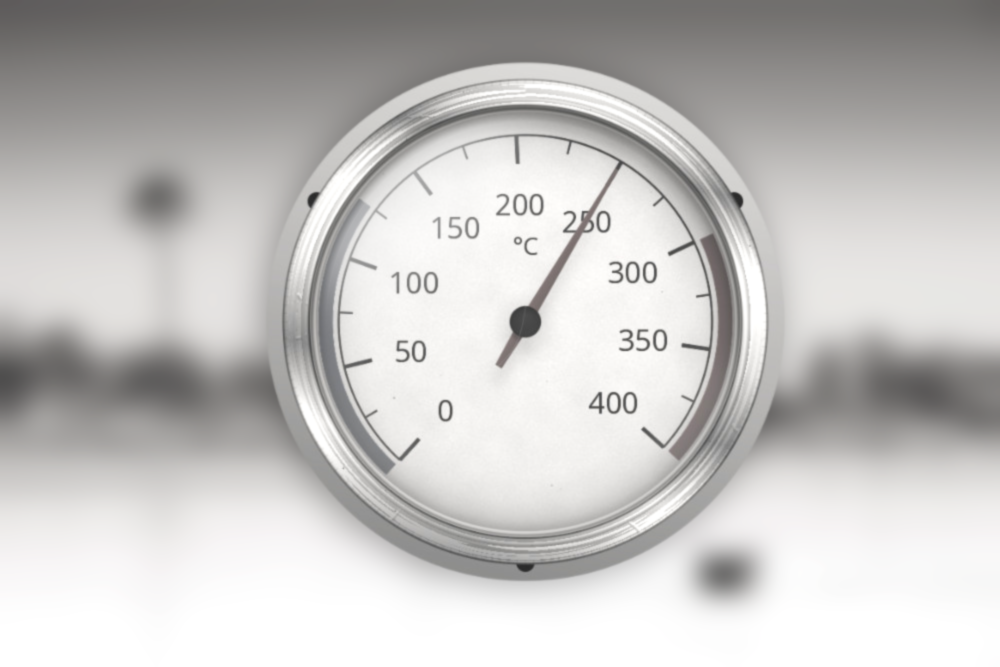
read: 250 °C
